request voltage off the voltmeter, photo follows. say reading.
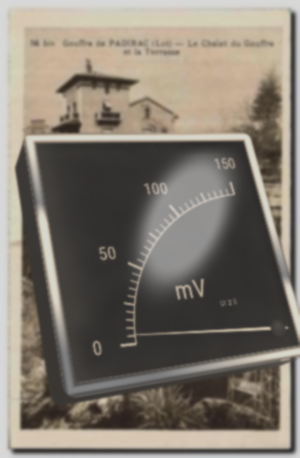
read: 5 mV
